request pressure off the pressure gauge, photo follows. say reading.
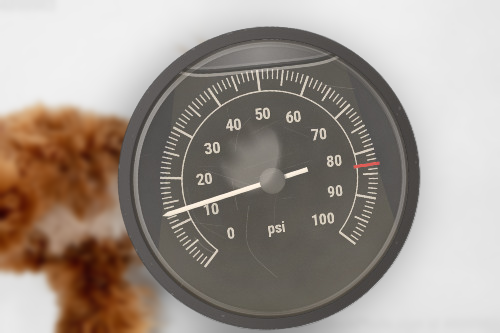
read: 13 psi
